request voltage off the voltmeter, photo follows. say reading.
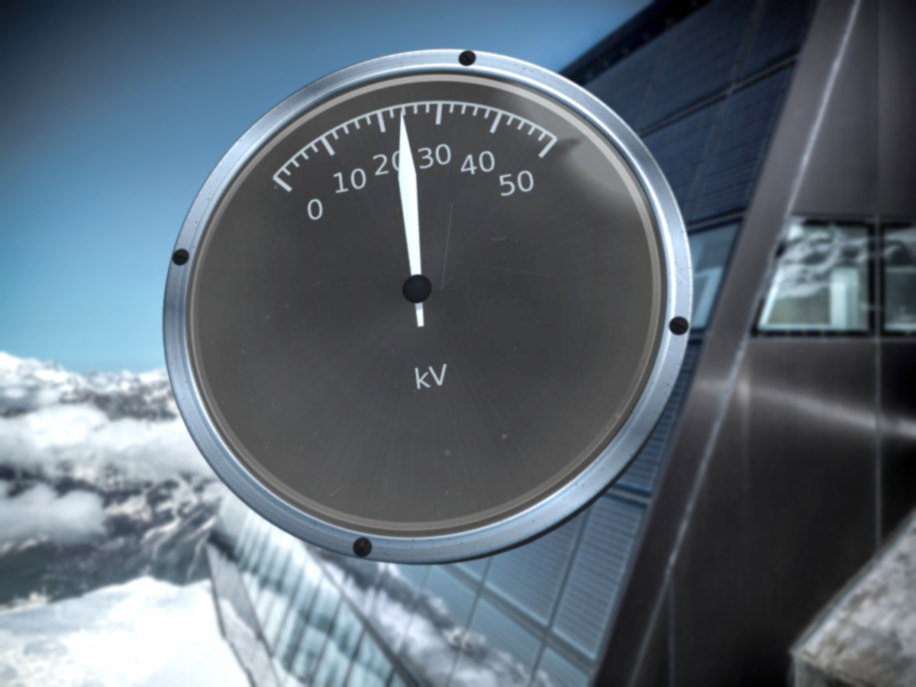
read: 24 kV
